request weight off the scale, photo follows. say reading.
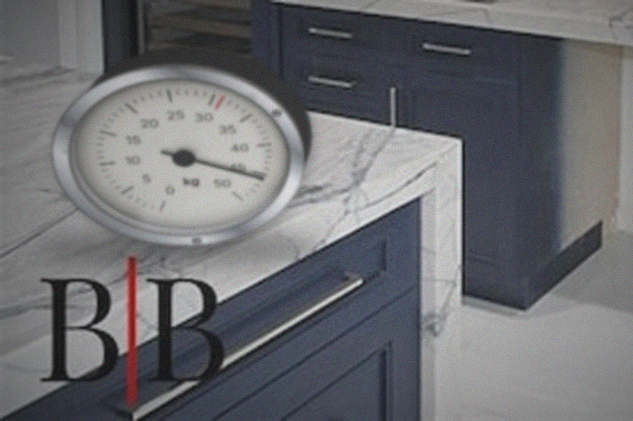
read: 45 kg
